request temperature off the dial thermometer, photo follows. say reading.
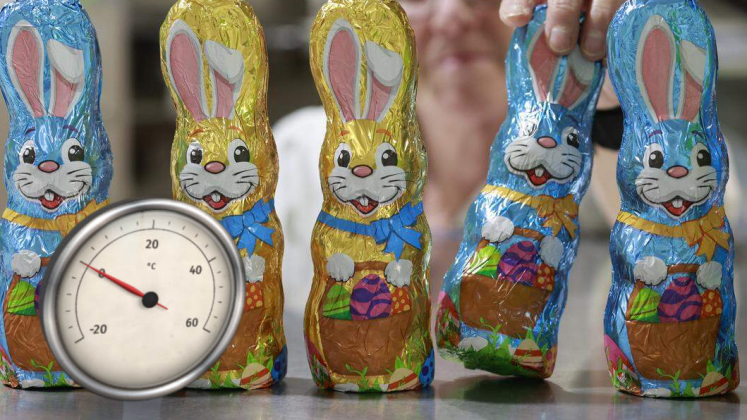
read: 0 °C
